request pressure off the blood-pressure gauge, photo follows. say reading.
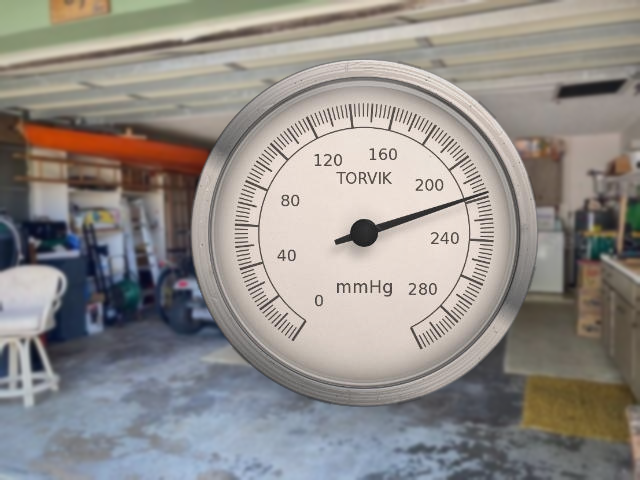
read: 218 mmHg
